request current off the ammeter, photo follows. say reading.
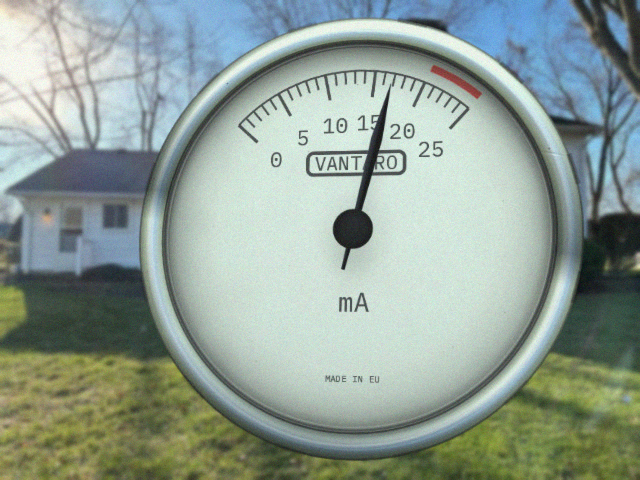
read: 17 mA
